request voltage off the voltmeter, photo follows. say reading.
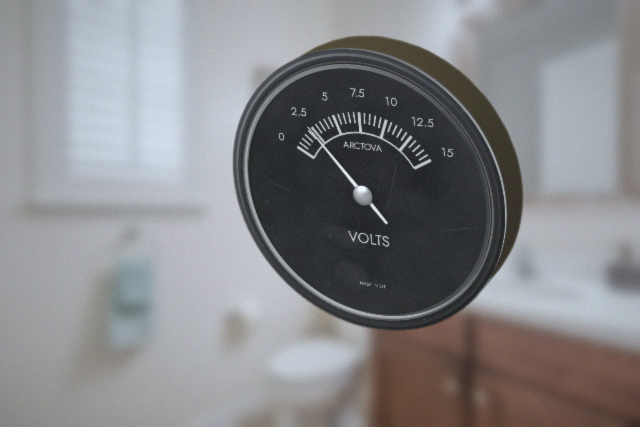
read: 2.5 V
